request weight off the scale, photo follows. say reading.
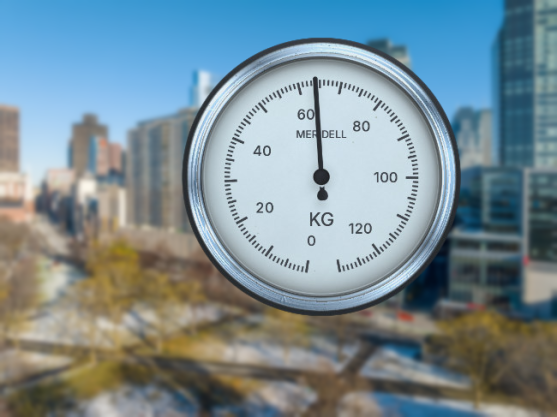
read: 64 kg
